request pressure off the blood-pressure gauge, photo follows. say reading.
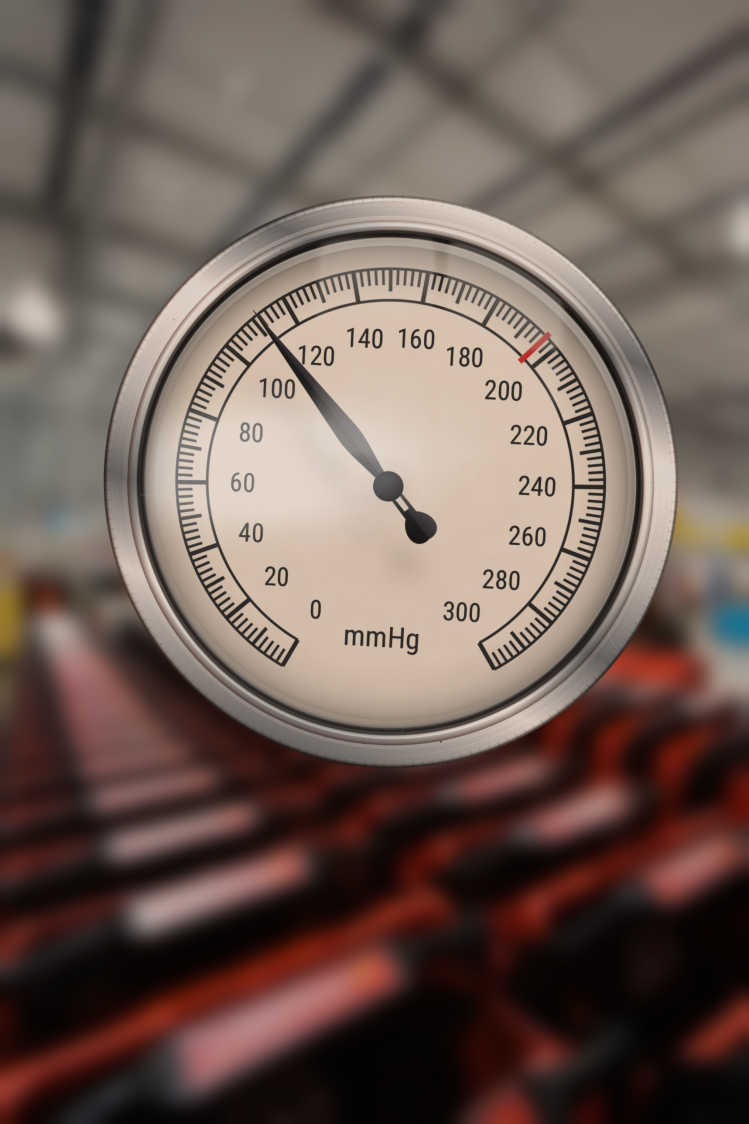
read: 112 mmHg
